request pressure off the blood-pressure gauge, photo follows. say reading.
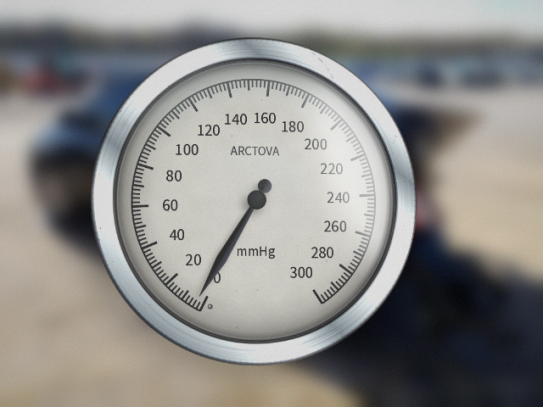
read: 4 mmHg
